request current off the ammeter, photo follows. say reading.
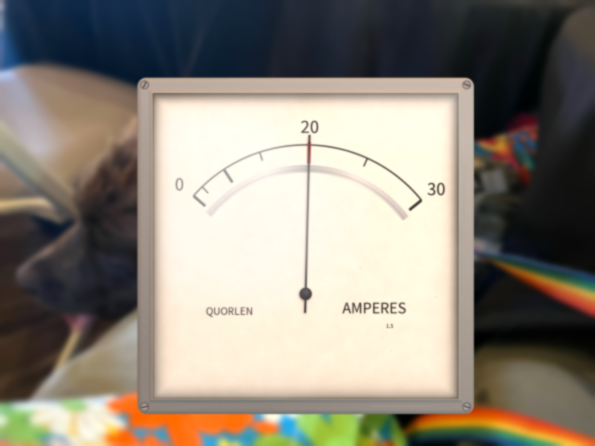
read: 20 A
